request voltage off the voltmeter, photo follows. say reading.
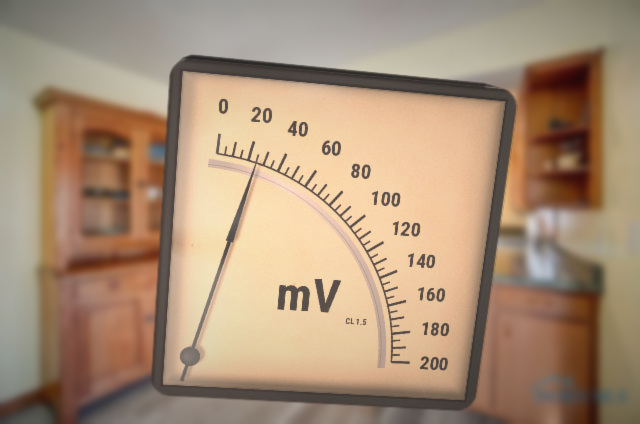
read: 25 mV
